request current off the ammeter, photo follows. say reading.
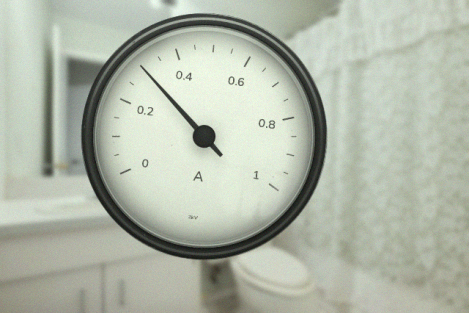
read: 0.3 A
